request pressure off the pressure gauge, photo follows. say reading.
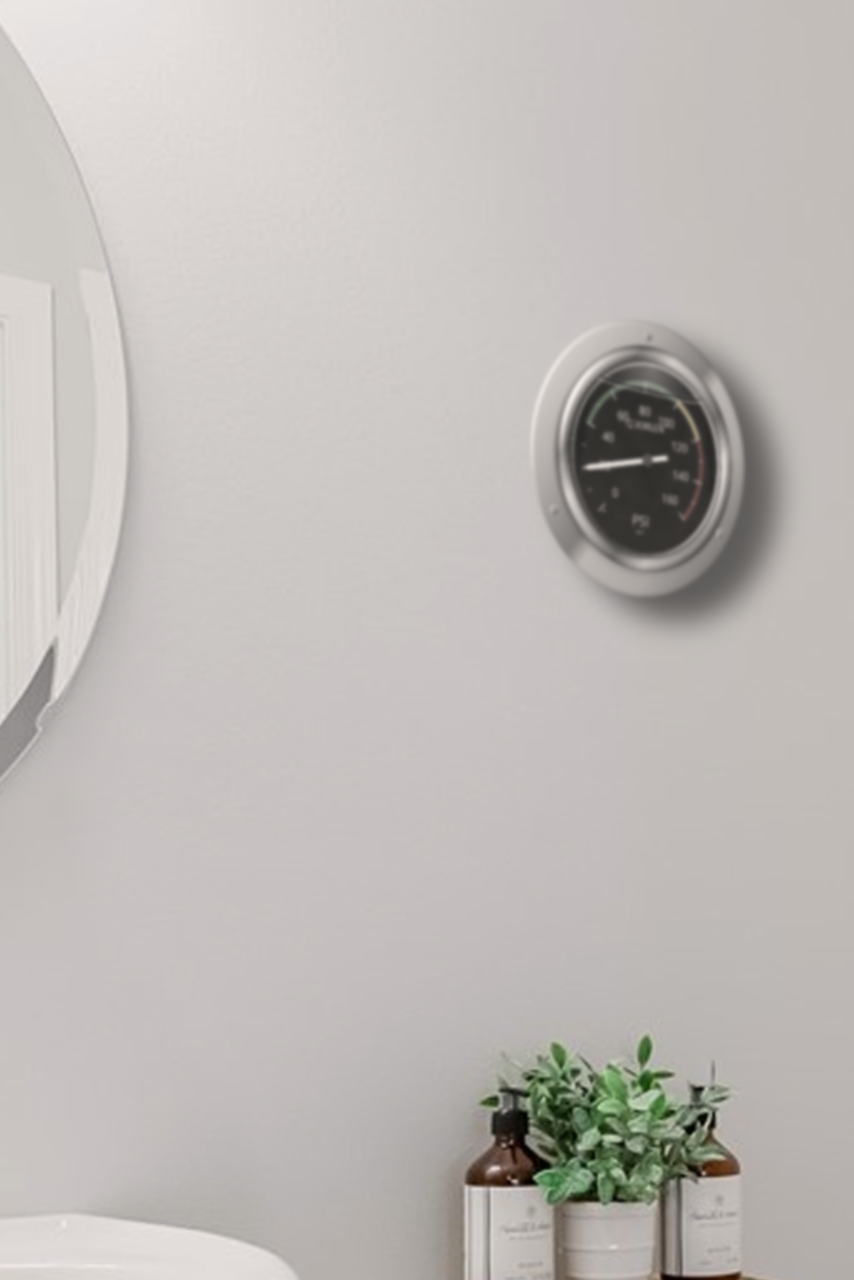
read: 20 psi
